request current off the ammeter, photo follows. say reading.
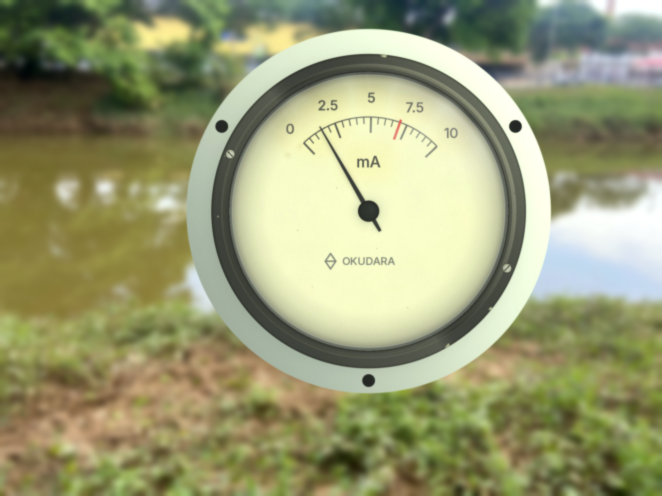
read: 1.5 mA
